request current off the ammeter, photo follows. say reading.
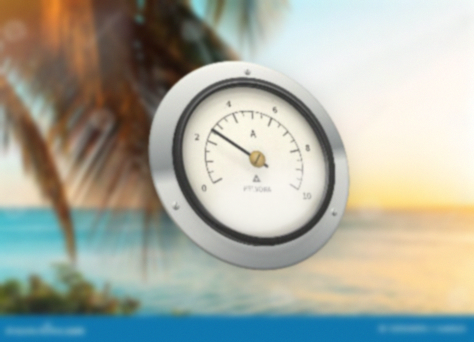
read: 2.5 A
